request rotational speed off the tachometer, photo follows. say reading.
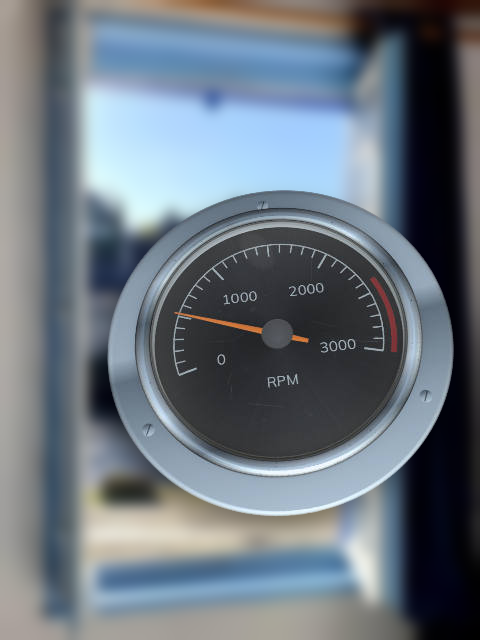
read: 500 rpm
